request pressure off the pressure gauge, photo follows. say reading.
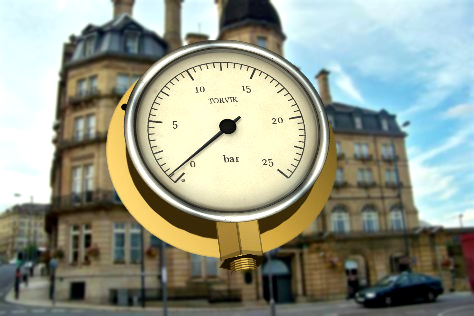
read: 0.5 bar
